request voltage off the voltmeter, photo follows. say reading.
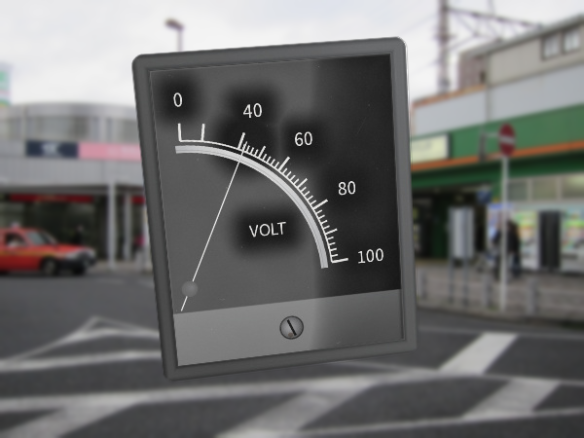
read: 42 V
